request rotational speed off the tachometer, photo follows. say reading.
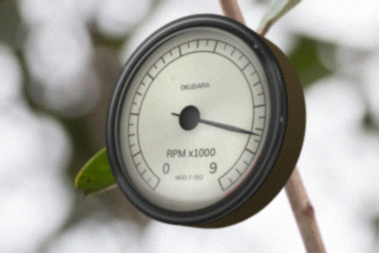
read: 7625 rpm
